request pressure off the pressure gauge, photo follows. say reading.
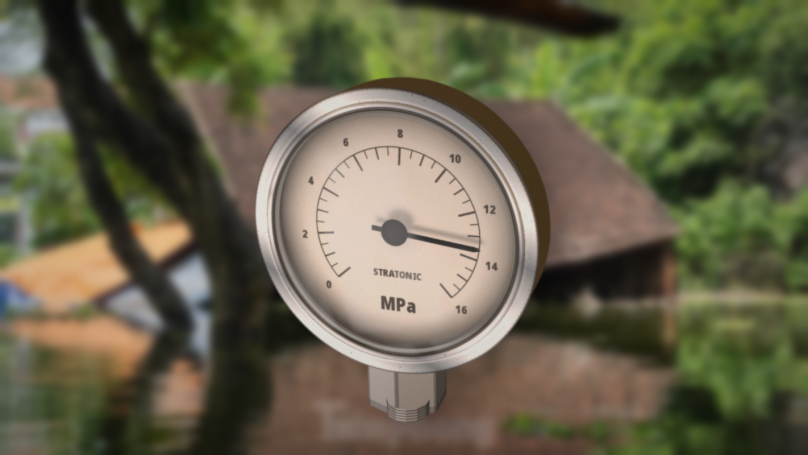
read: 13.5 MPa
